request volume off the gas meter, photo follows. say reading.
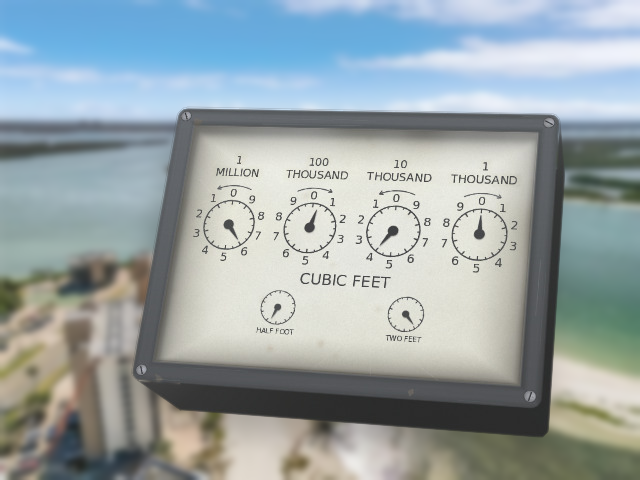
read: 604000 ft³
